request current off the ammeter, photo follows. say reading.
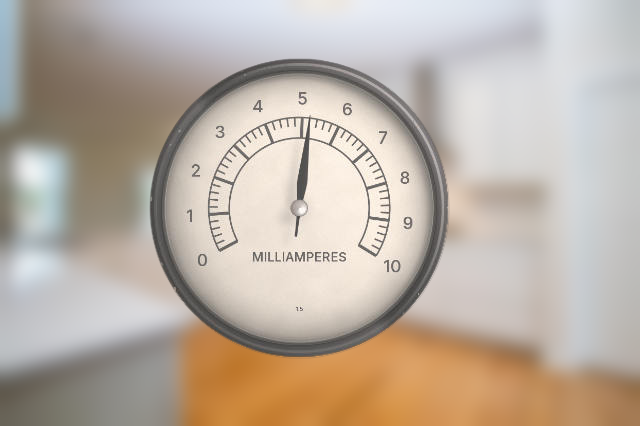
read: 5.2 mA
